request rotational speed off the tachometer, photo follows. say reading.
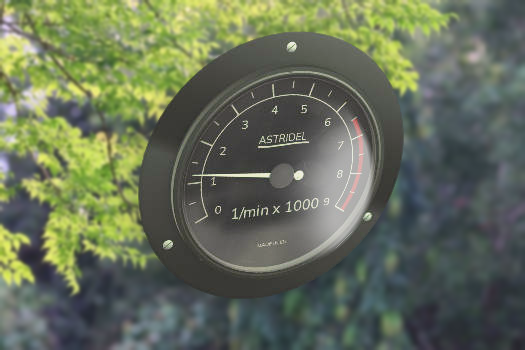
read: 1250 rpm
